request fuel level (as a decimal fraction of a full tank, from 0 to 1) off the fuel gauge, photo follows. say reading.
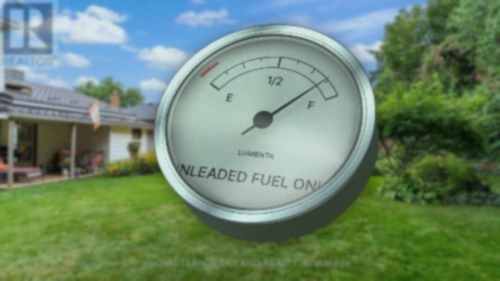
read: 0.875
